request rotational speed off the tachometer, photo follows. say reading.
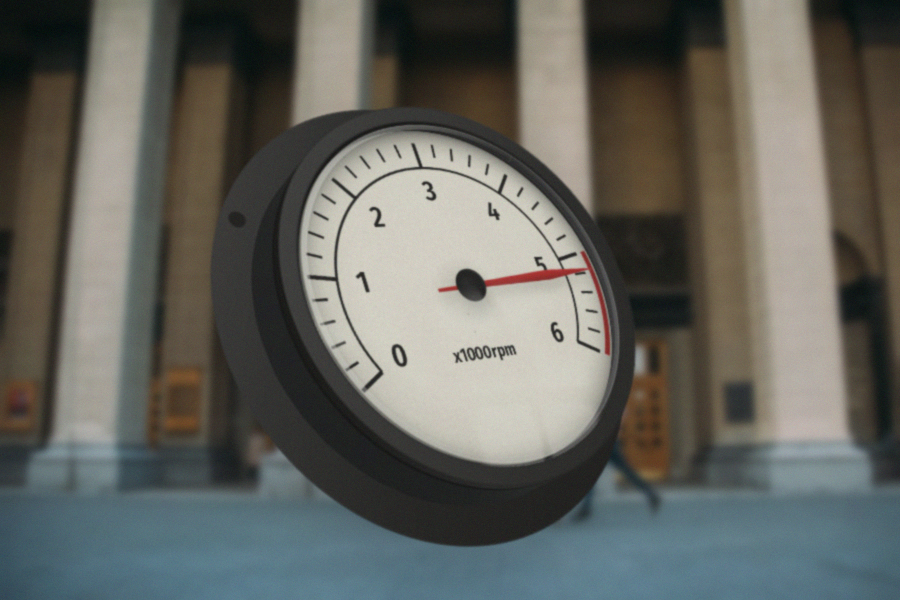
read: 5200 rpm
